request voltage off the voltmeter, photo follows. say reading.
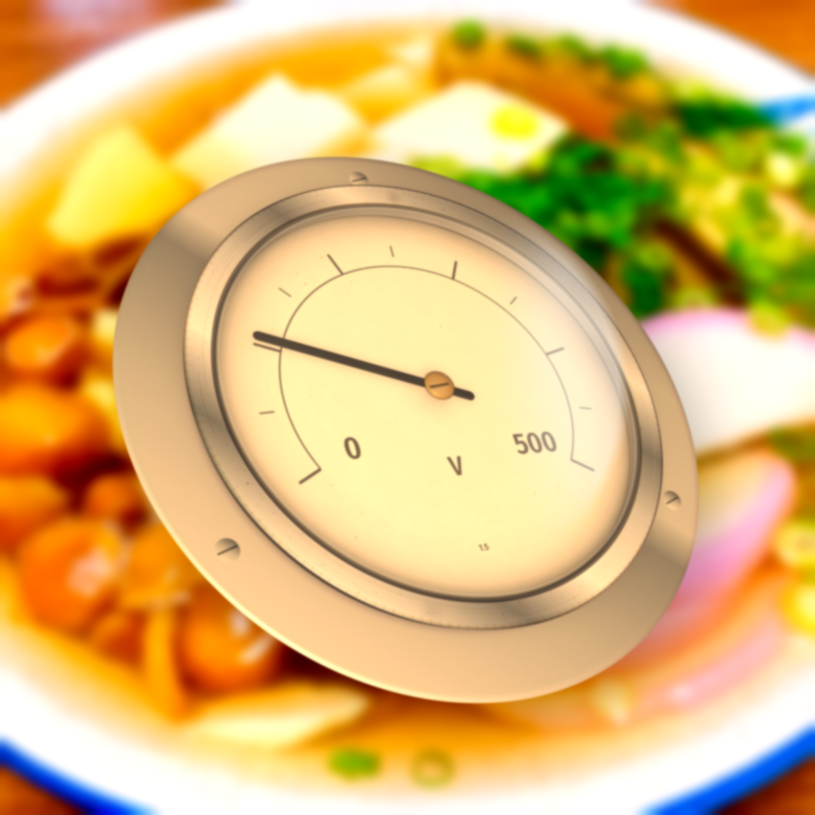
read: 100 V
